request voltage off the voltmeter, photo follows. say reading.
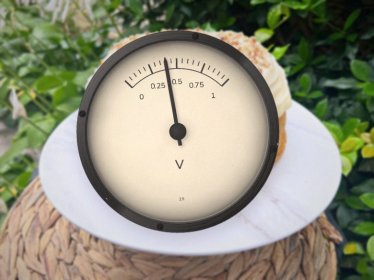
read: 0.4 V
